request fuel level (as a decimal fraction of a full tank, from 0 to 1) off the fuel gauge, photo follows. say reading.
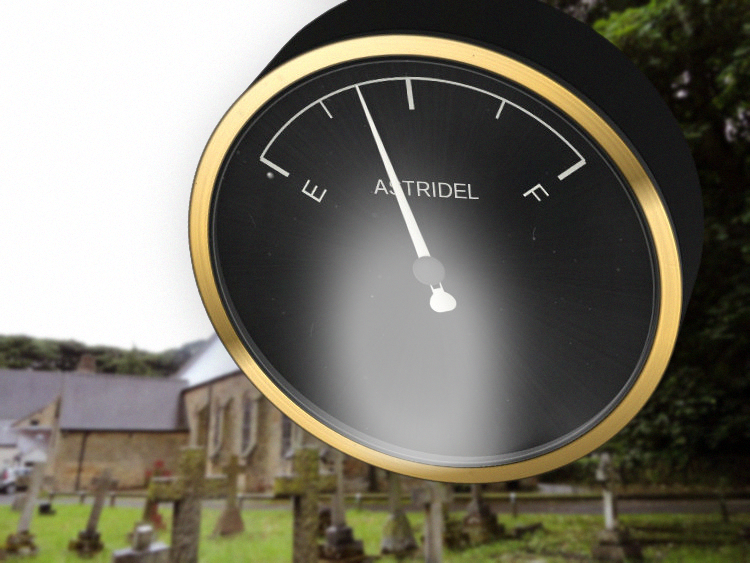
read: 0.375
